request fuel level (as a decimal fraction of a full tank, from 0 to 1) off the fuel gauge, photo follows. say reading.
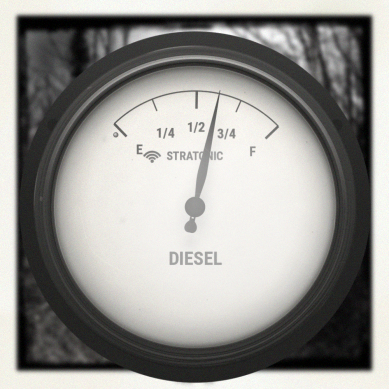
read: 0.625
